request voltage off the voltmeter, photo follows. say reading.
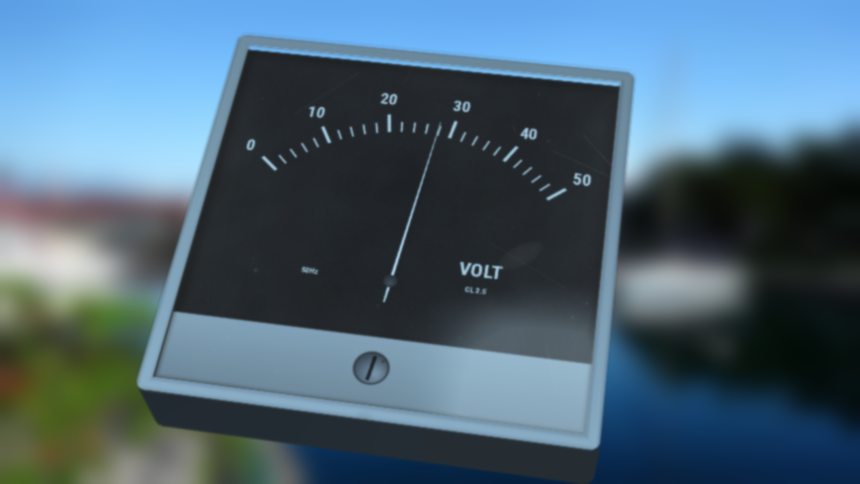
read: 28 V
